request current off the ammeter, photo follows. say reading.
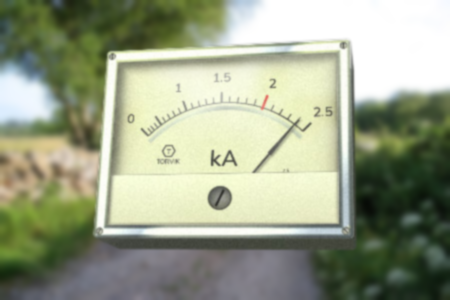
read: 2.4 kA
